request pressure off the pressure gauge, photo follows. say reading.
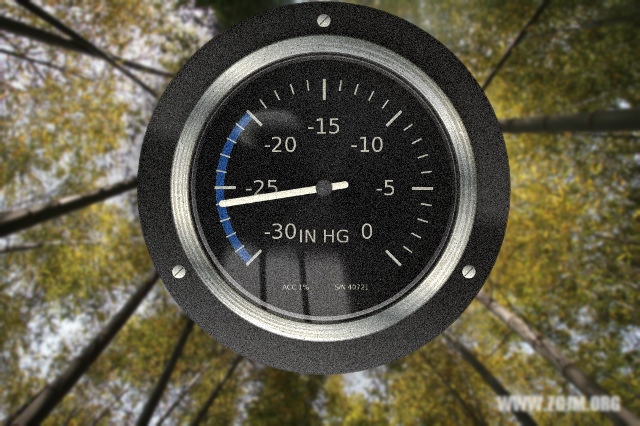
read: -26 inHg
